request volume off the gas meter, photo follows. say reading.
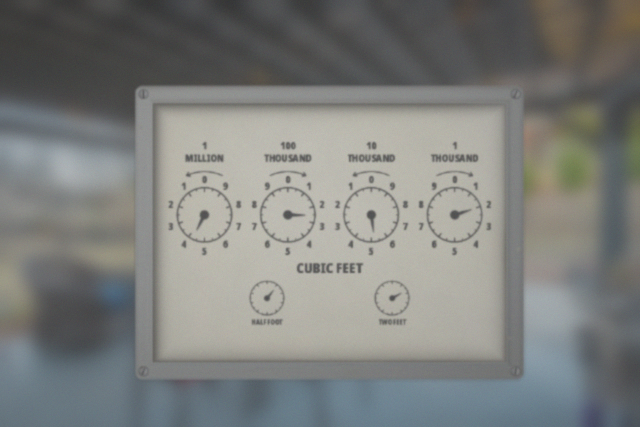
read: 425200 ft³
